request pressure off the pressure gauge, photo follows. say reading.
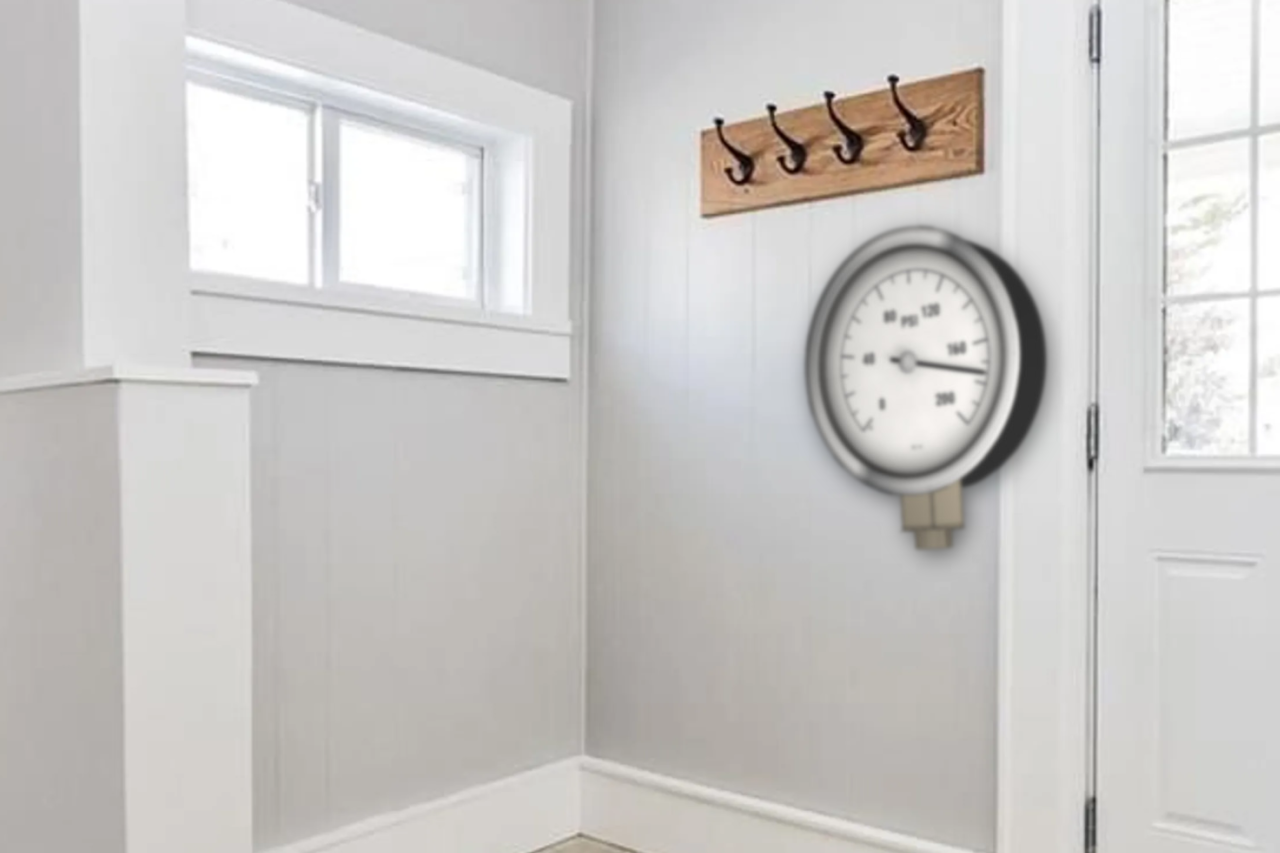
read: 175 psi
